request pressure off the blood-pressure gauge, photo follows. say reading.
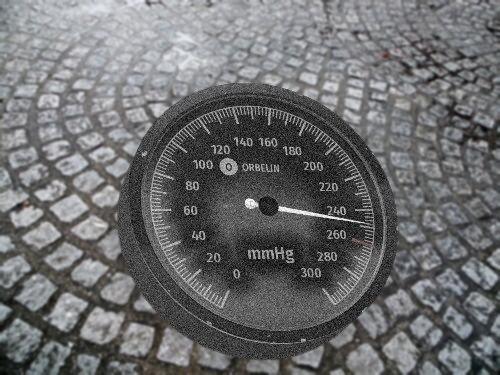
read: 250 mmHg
